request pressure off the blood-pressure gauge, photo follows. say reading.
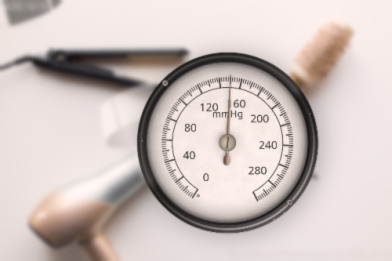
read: 150 mmHg
